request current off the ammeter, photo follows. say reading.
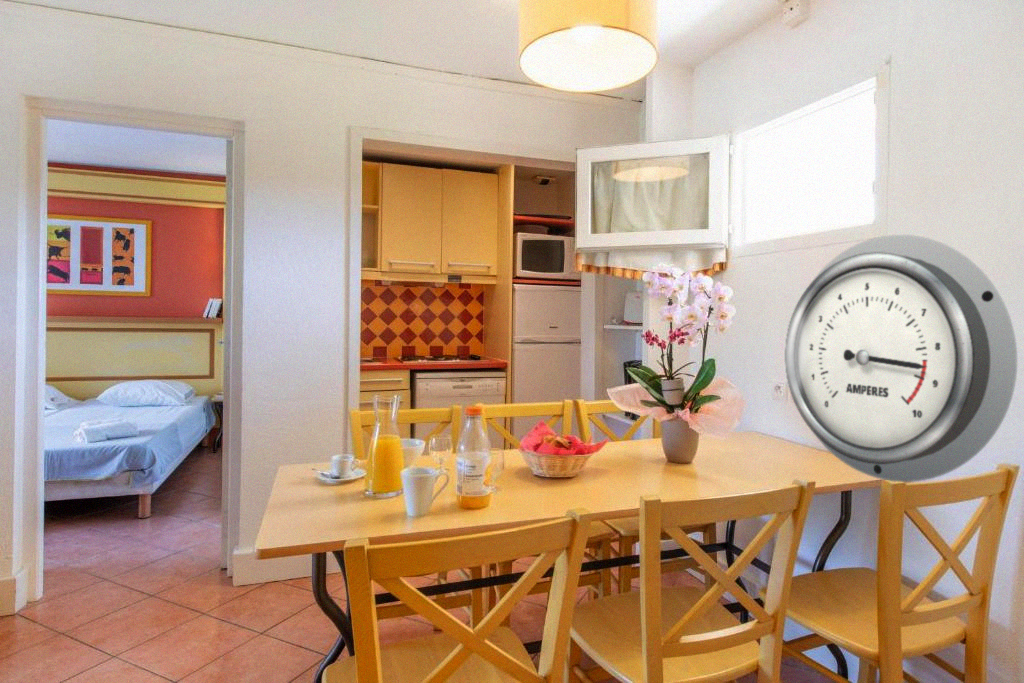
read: 8.6 A
